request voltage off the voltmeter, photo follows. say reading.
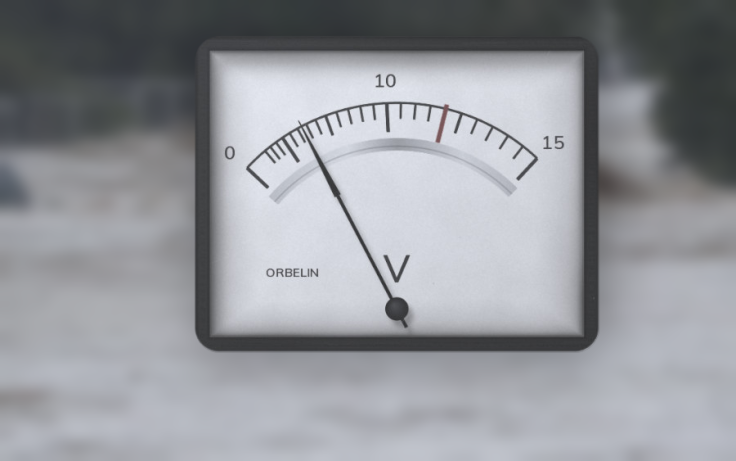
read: 6.25 V
